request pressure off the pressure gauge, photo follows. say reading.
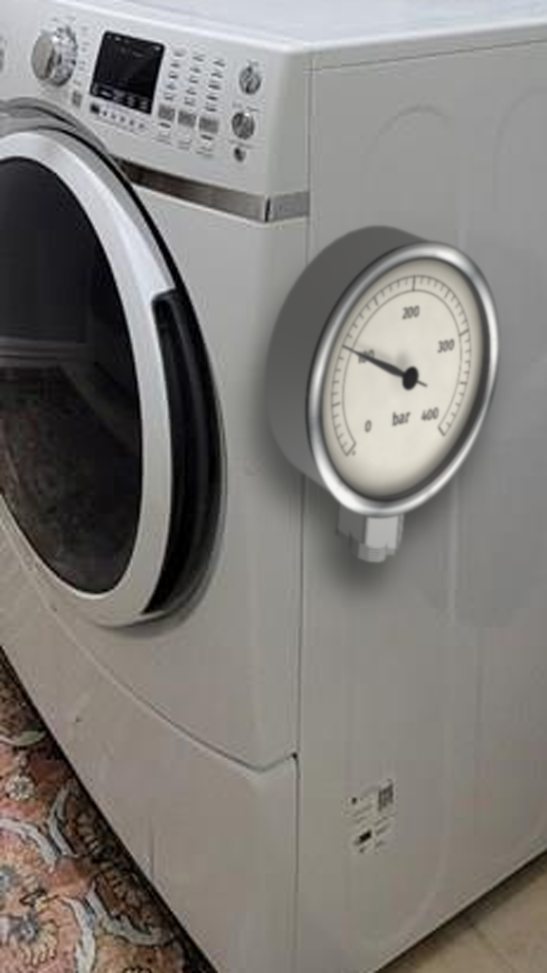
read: 100 bar
